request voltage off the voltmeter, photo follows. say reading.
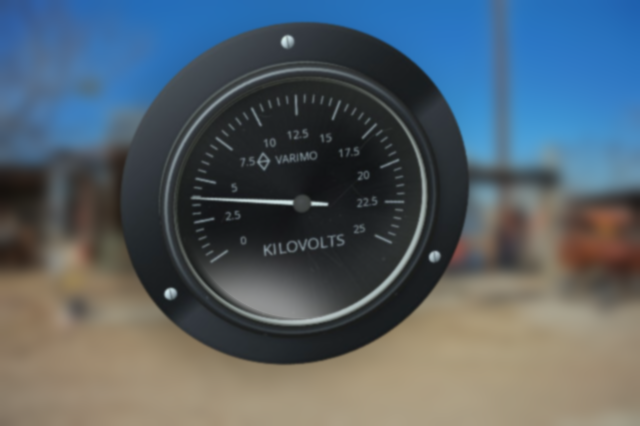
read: 4 kV
